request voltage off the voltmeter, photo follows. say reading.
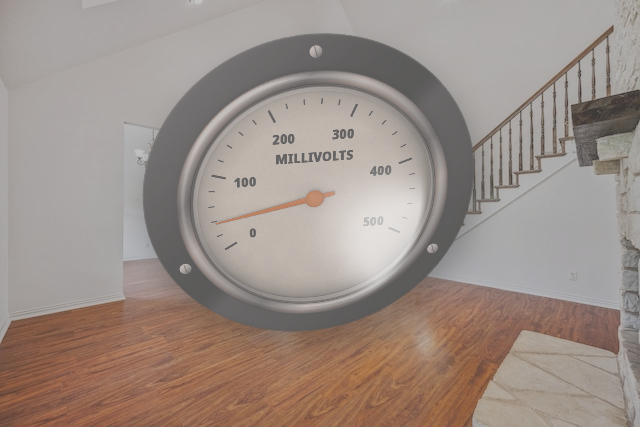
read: 40 mV
